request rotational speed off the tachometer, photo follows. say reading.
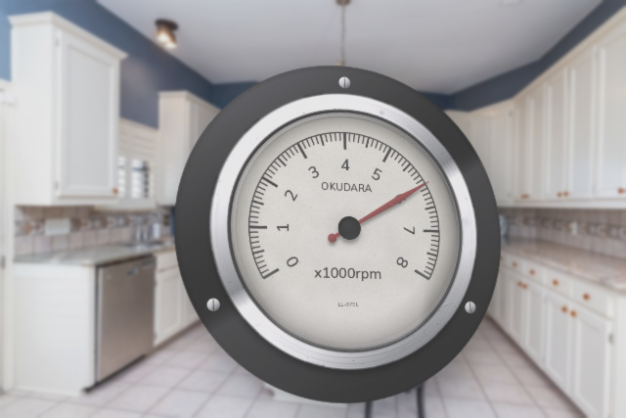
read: 6000 rpm
